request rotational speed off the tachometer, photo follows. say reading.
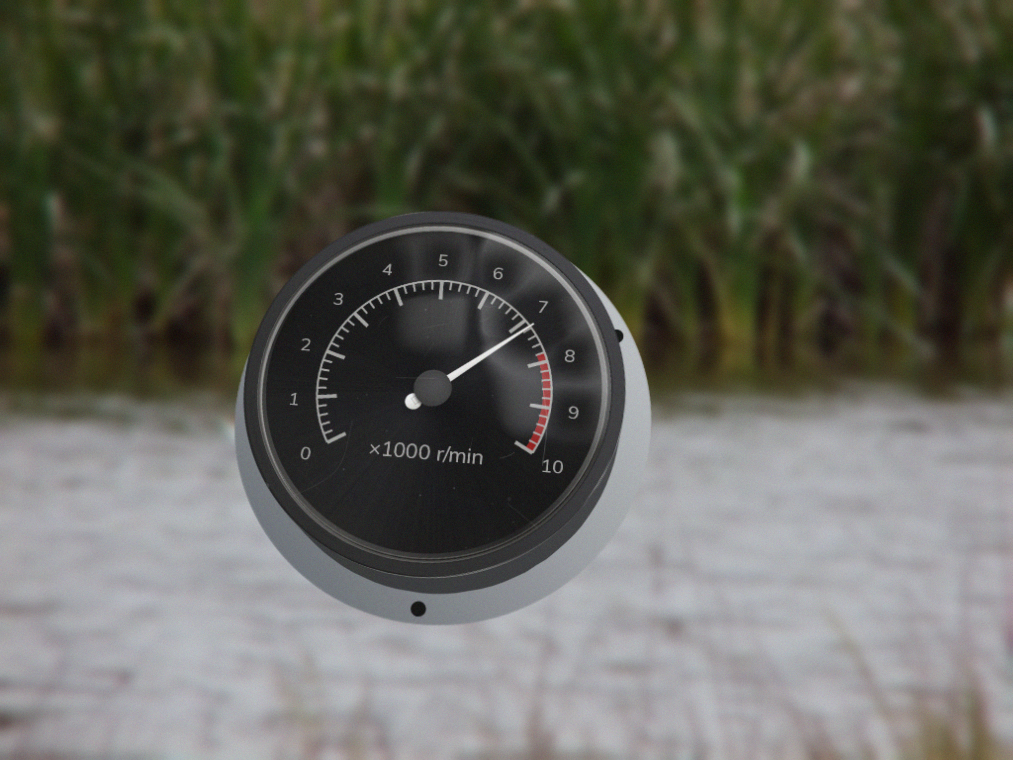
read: 7200 rpm
